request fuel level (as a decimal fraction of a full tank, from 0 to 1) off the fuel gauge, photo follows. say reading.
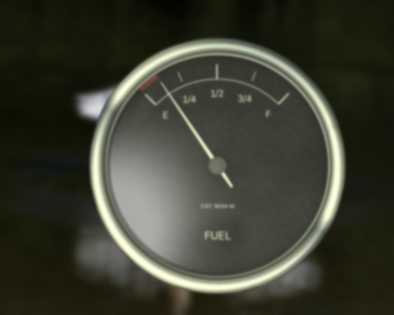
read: 0.125
